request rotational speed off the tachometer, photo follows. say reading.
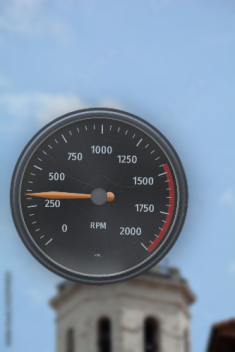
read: 325 rpm
